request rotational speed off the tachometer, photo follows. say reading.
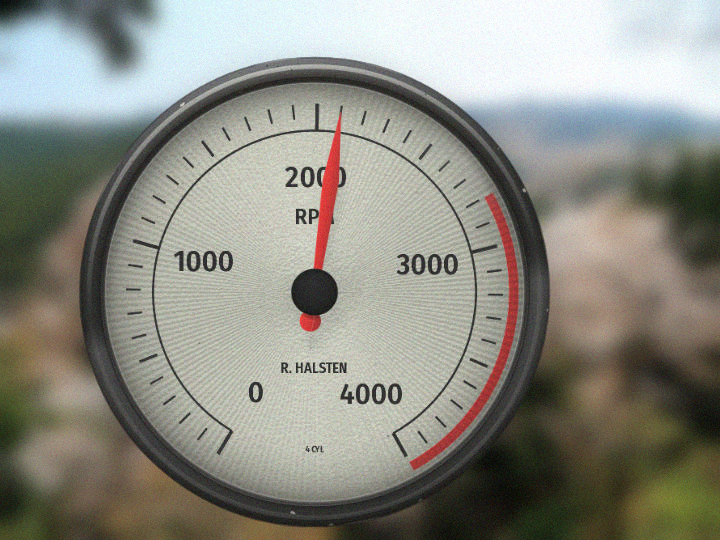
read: 2100 rpm
